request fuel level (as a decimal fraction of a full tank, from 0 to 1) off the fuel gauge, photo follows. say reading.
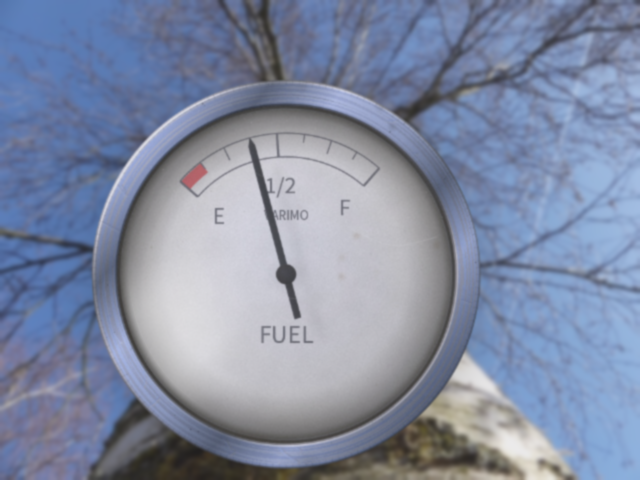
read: 0.375
